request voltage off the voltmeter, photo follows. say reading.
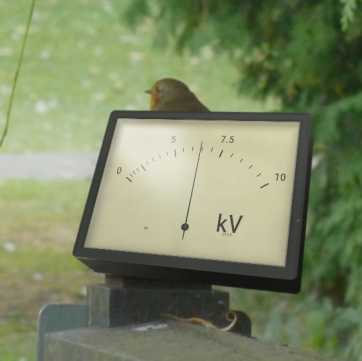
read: 6.5 kV
